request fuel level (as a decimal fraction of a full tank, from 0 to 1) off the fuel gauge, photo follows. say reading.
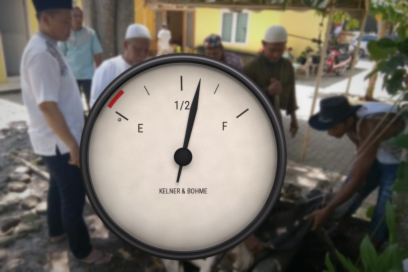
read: 0.625
